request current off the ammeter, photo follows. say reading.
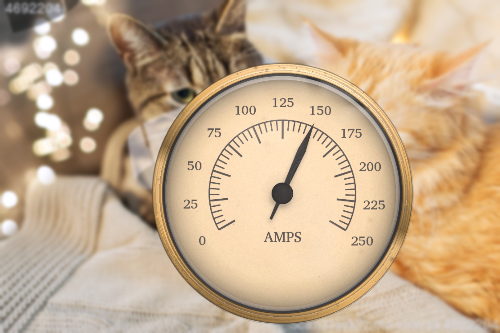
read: 150 A
